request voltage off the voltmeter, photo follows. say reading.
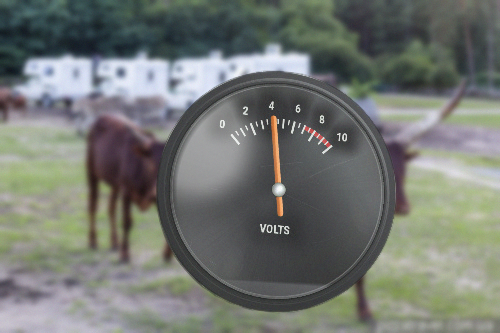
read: 4 V
